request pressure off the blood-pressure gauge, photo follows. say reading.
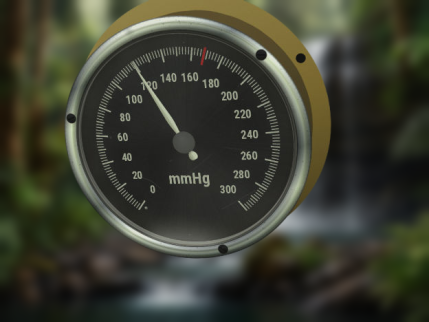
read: 120 mmHg
